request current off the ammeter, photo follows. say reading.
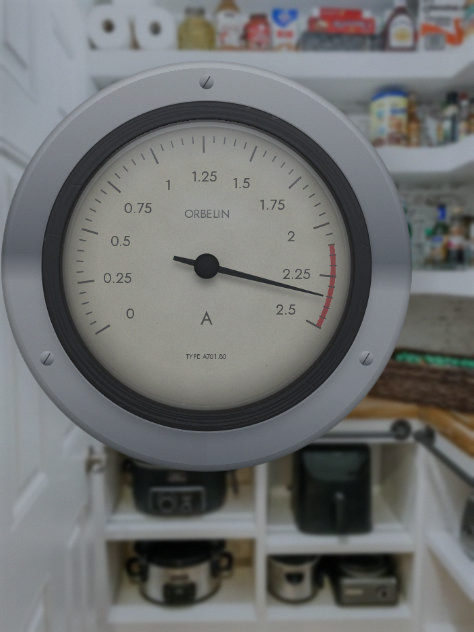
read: 2.35 A
